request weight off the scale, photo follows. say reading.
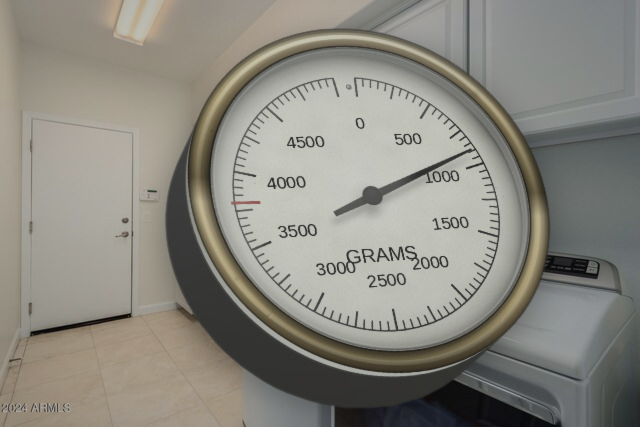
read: 900 g
